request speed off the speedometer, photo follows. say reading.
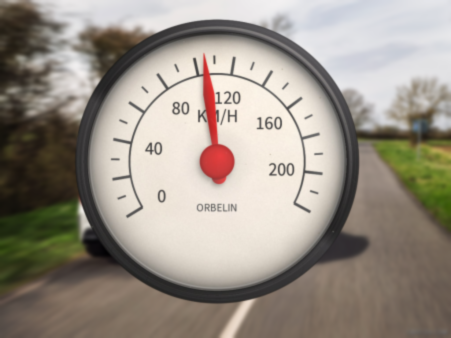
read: 105 km/h
